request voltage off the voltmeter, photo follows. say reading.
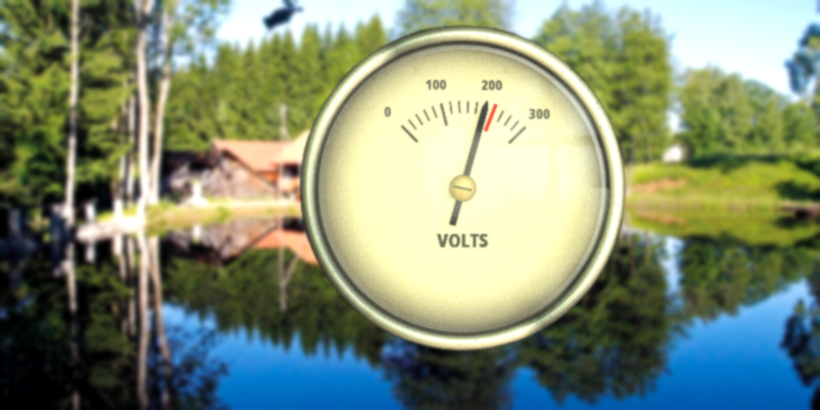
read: 200 V
